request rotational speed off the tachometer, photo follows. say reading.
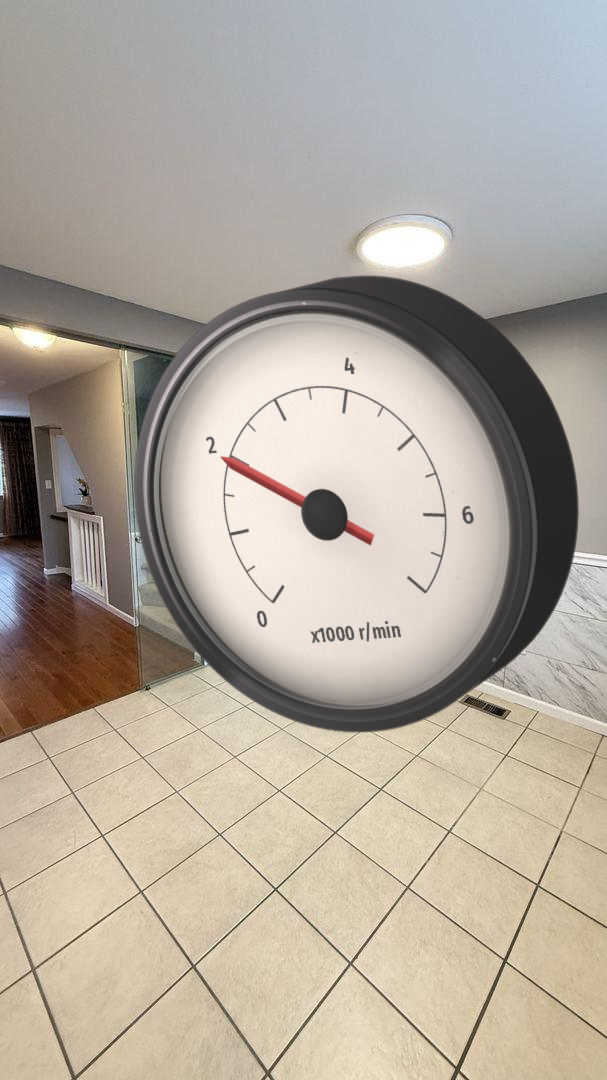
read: 2000 rpm
